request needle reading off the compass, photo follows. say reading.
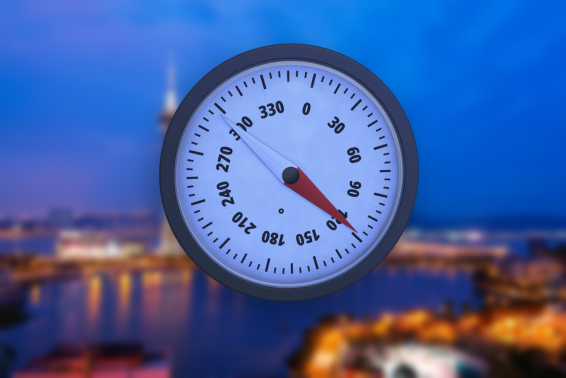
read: 117.5 °
